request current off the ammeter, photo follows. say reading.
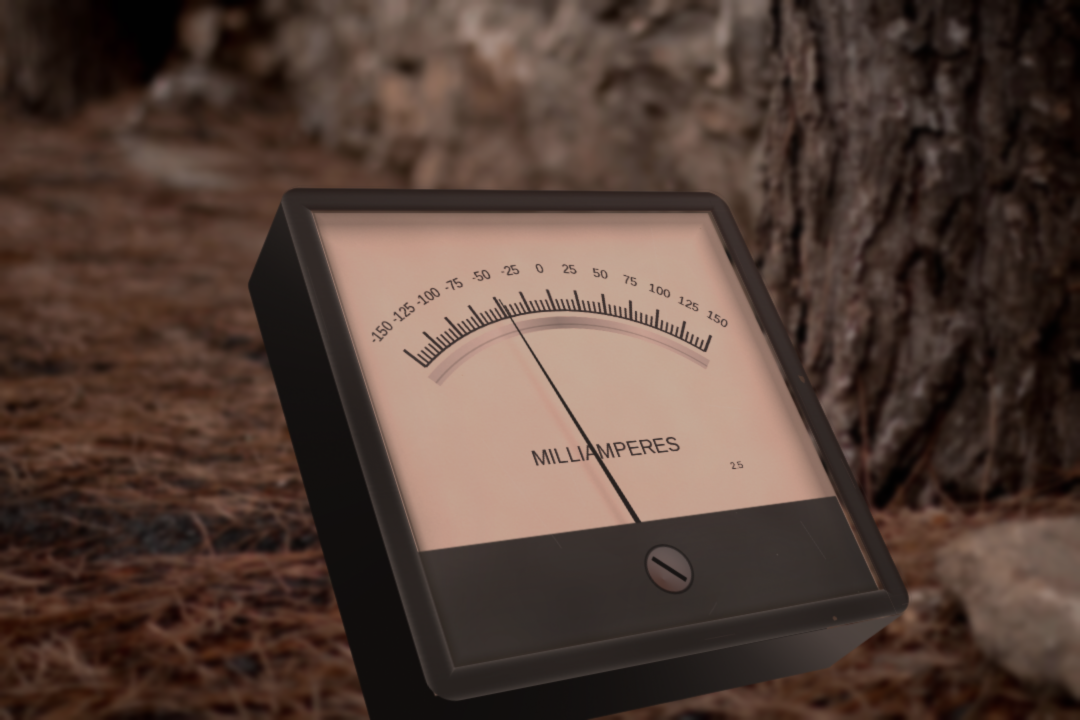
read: -50 mA
